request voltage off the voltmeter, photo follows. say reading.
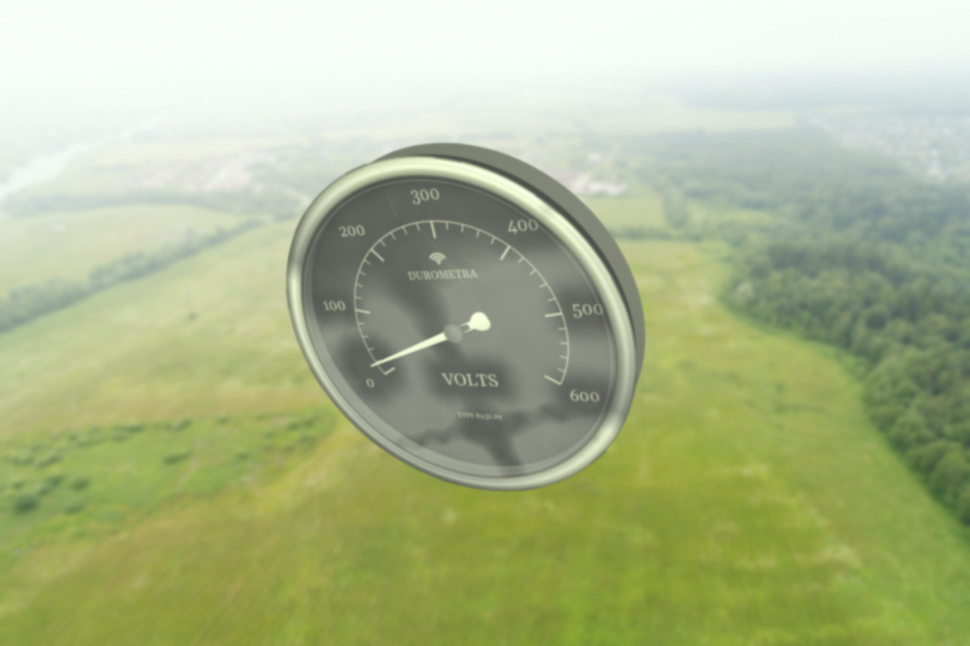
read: 20 V
